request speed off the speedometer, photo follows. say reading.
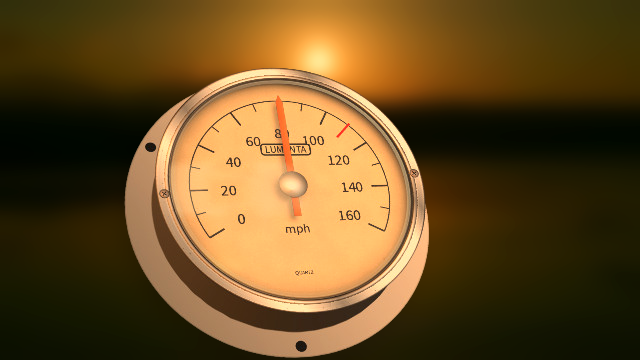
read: 80 mph
